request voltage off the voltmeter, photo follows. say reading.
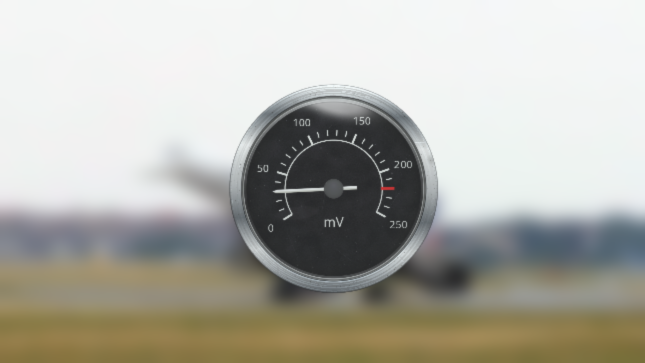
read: 30 mV
